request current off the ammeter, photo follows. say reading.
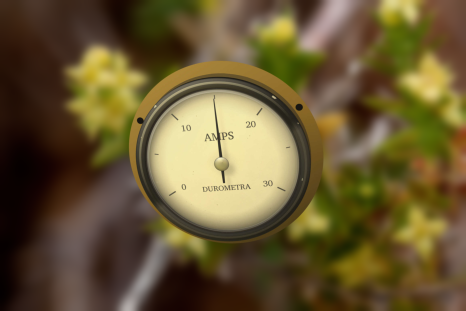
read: 15 A
